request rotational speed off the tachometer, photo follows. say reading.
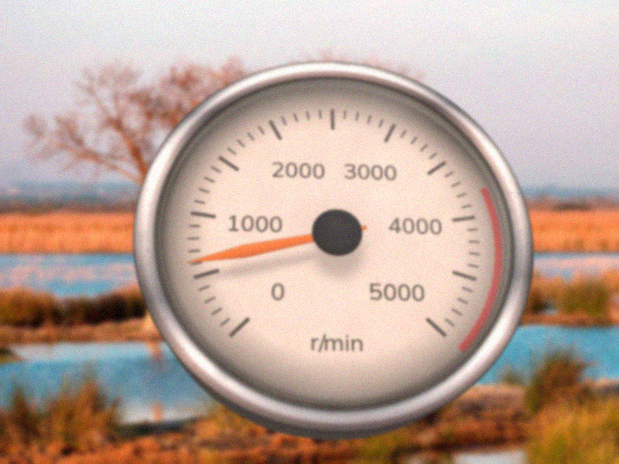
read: 600 rpm
